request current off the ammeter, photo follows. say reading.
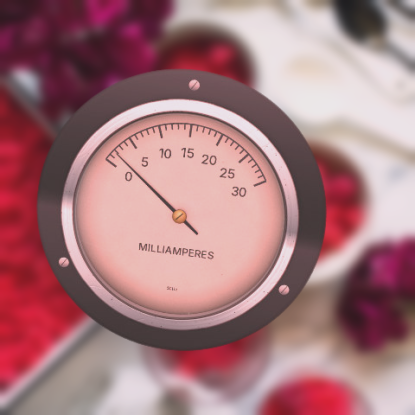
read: 2 mA
